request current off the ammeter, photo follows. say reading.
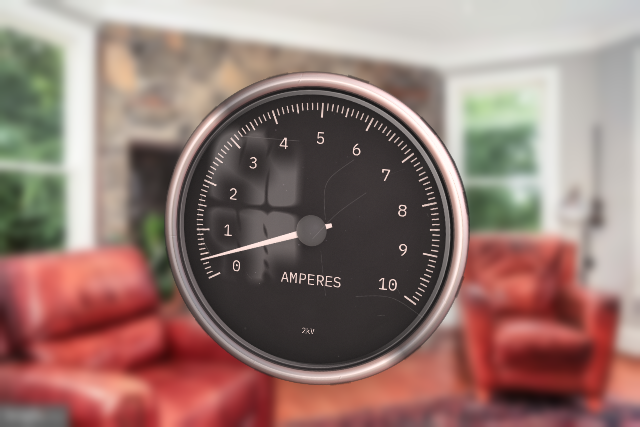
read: 0.4 A
